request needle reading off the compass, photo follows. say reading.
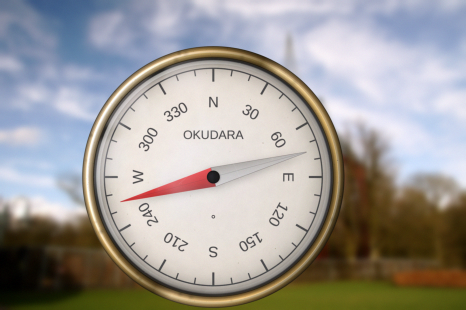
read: 255 °
